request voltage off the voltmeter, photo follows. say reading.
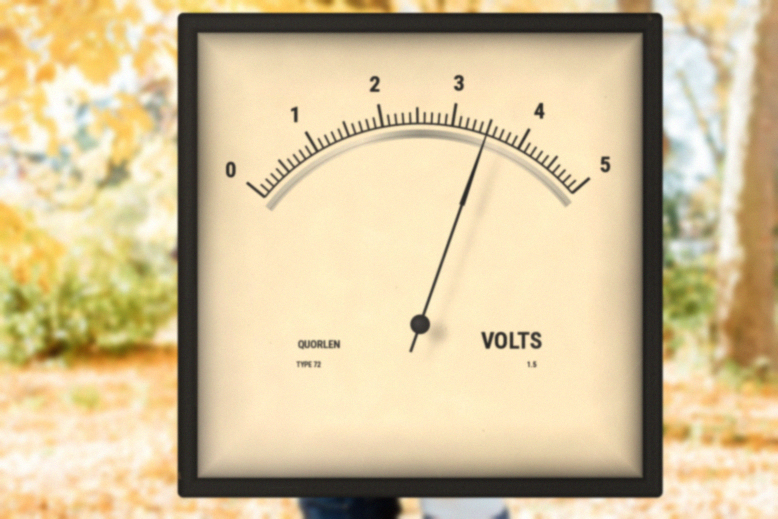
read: 3.5 V
